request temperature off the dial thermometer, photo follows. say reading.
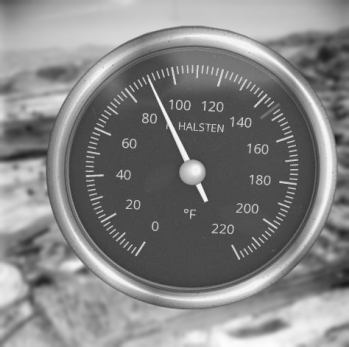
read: 90 °F
